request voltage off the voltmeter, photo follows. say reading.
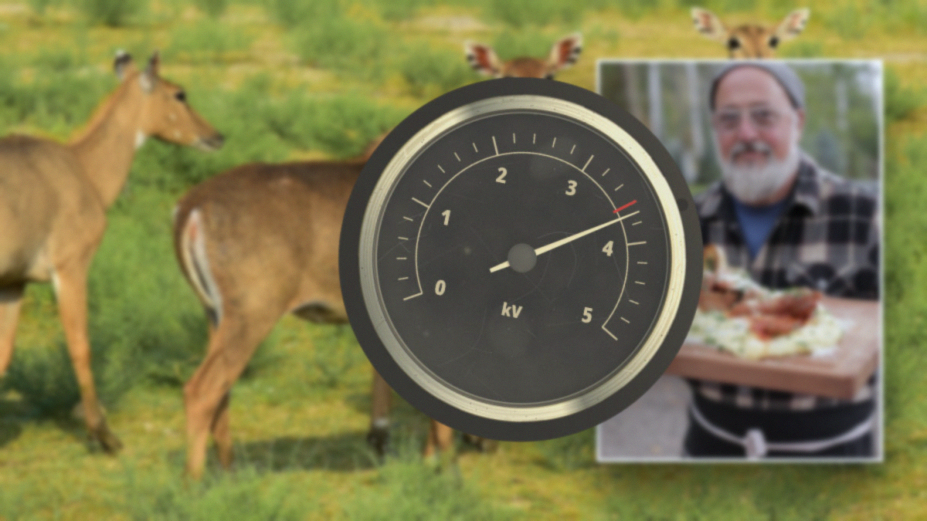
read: 3.7 kV
